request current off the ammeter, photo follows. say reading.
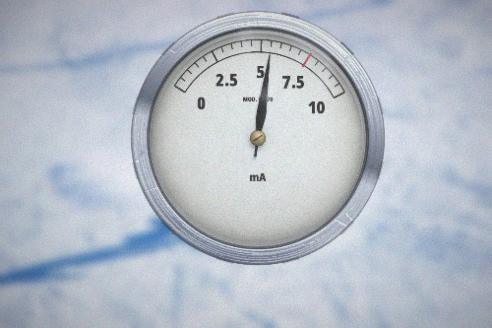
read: 5.5 mA
